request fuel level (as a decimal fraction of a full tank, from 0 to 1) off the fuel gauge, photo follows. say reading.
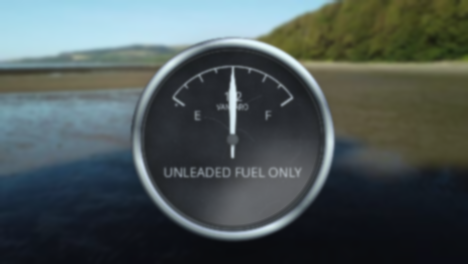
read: 0.5
